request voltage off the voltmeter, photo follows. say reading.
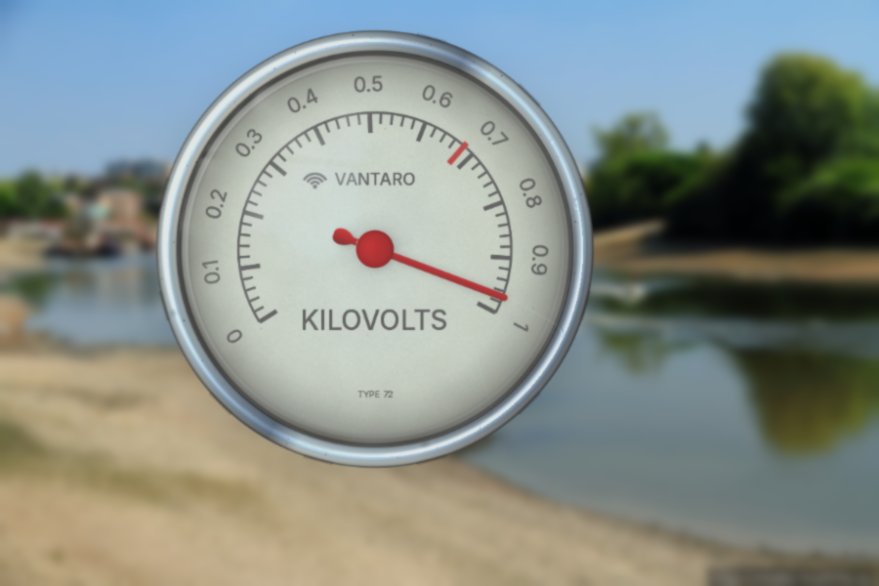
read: 0.97 kV
